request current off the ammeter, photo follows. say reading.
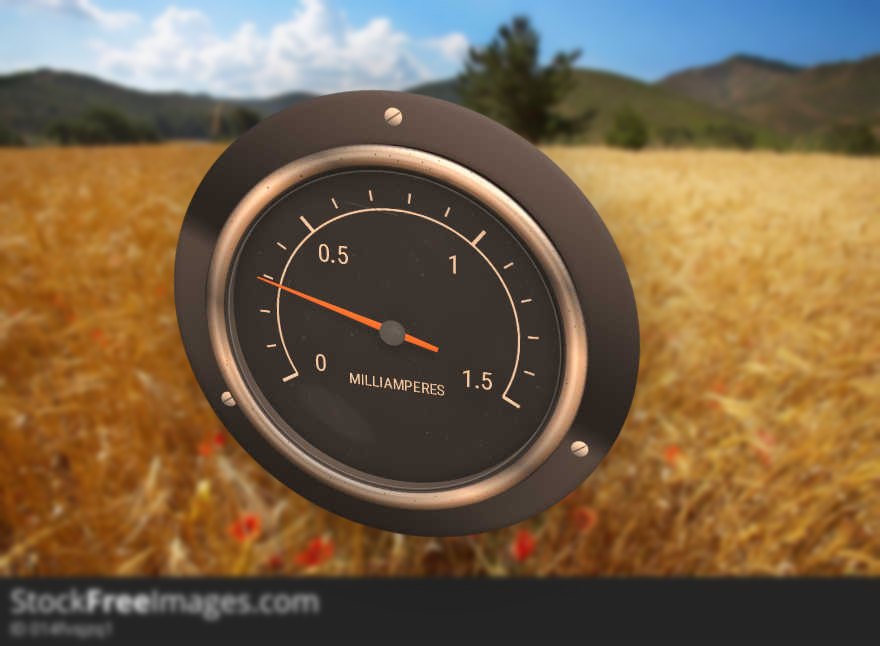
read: 0.3 mA
